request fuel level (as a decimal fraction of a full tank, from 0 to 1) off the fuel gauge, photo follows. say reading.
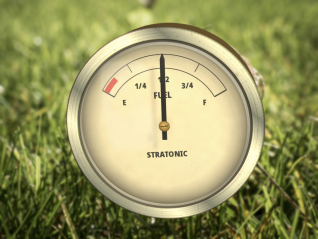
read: 0.5
